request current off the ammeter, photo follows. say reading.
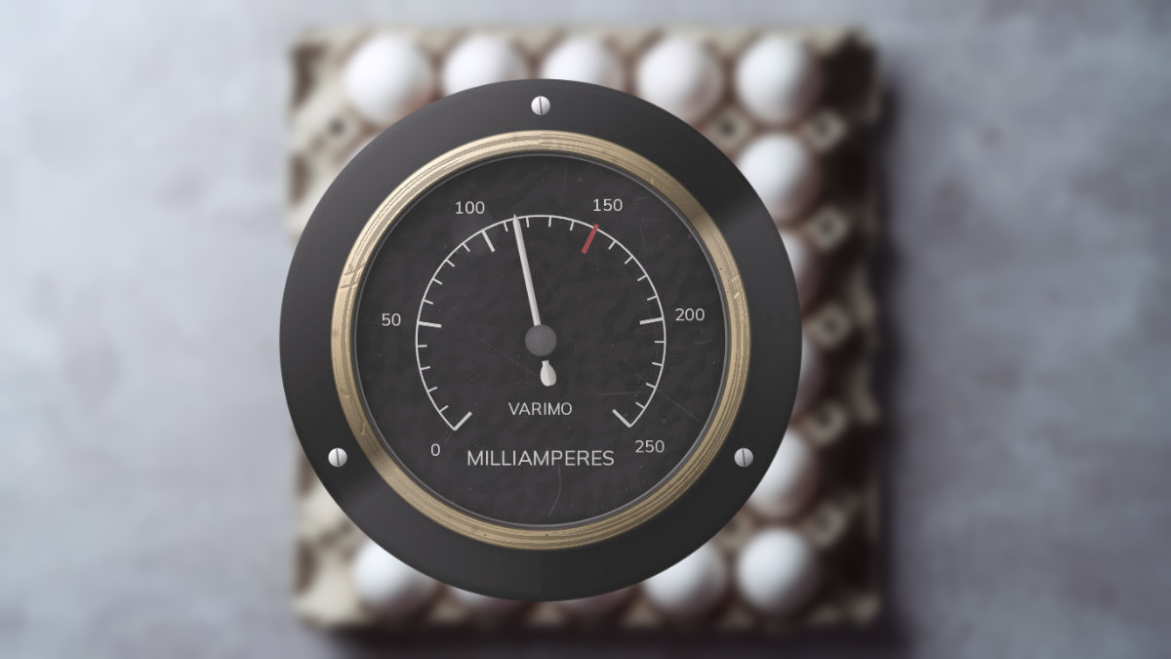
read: 115 mA
